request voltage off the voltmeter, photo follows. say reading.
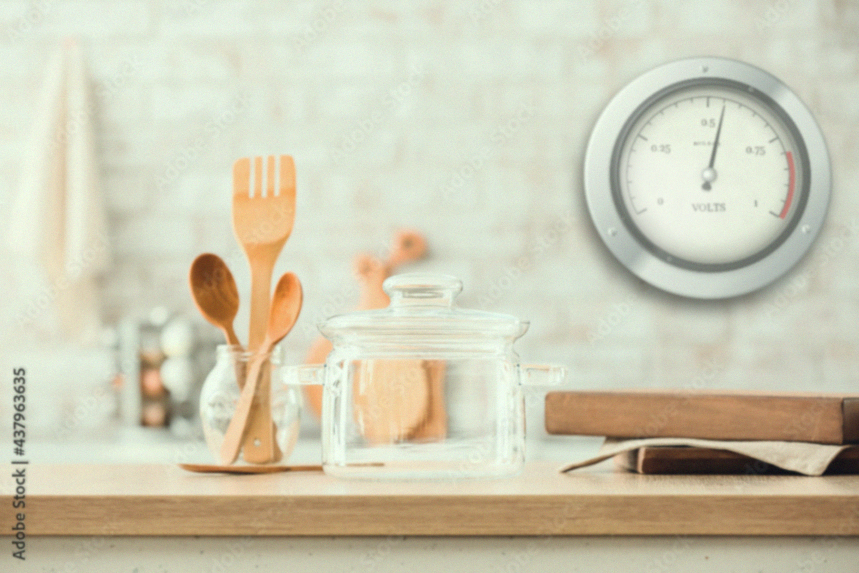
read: 0.55 V
